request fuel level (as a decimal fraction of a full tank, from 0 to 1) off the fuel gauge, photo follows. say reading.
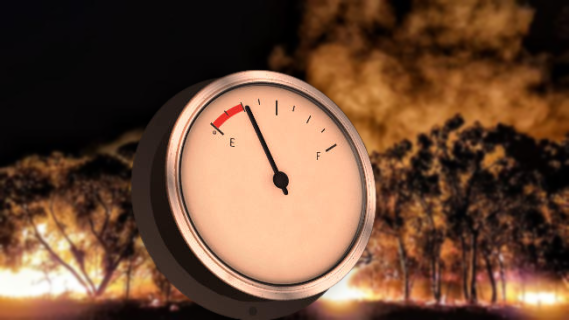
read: 0.25
